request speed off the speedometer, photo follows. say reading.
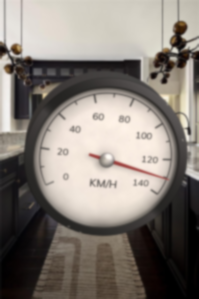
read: 130 km/h
